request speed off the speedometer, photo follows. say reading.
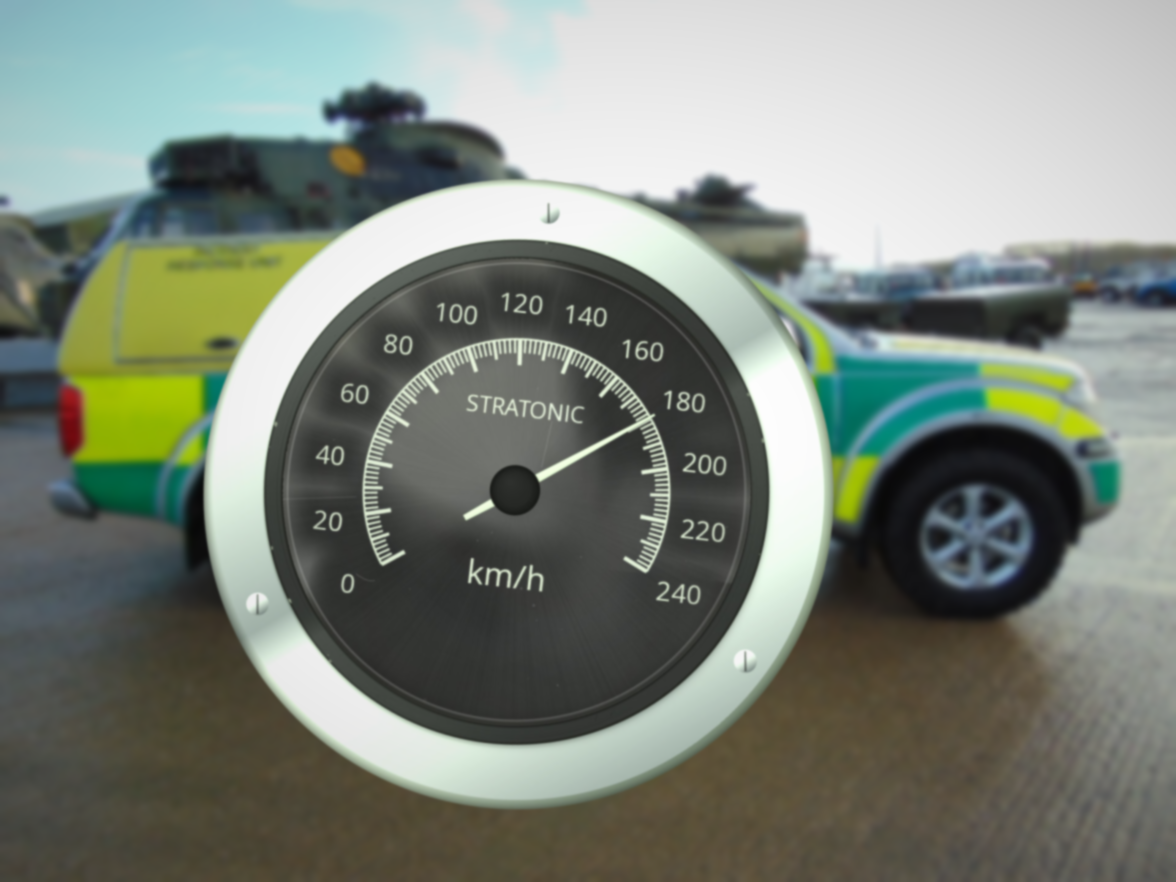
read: 180 km/h
